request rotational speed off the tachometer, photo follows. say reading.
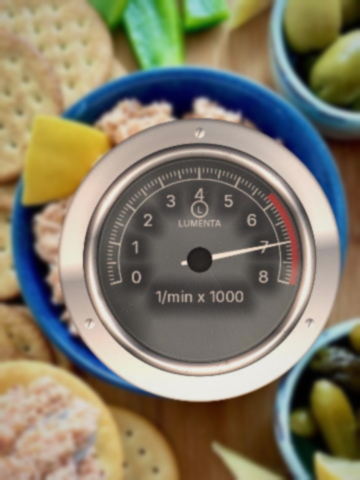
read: 7000 rpm
